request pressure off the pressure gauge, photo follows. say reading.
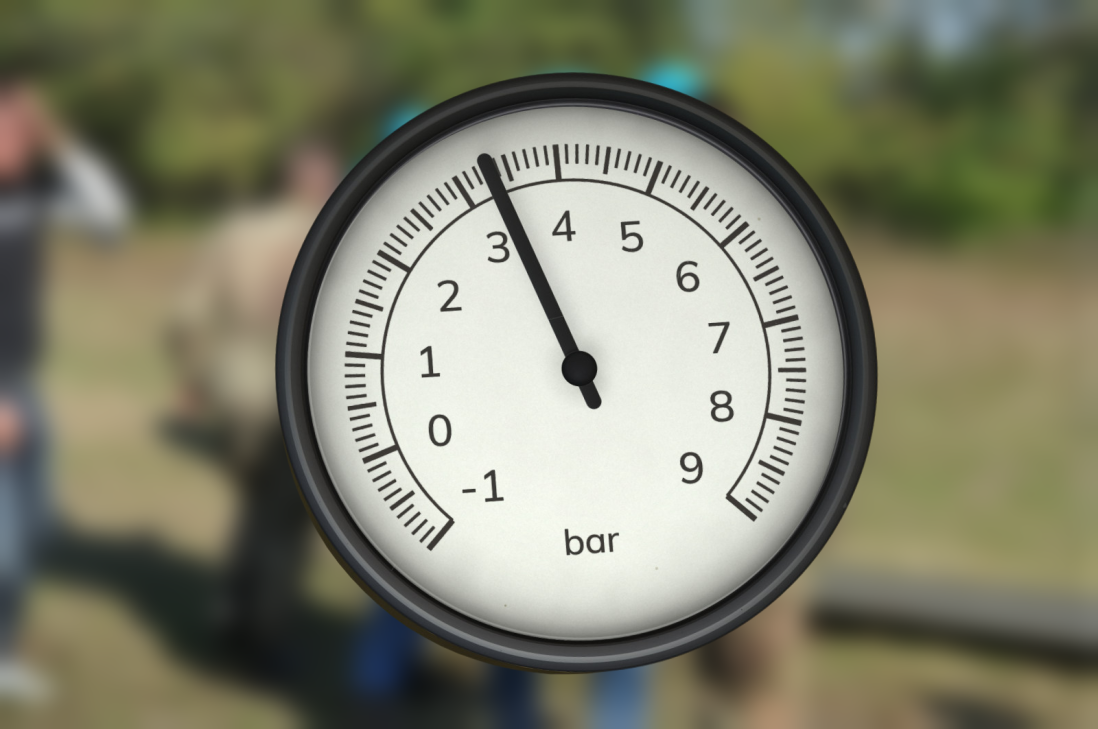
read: 3.3 bar
